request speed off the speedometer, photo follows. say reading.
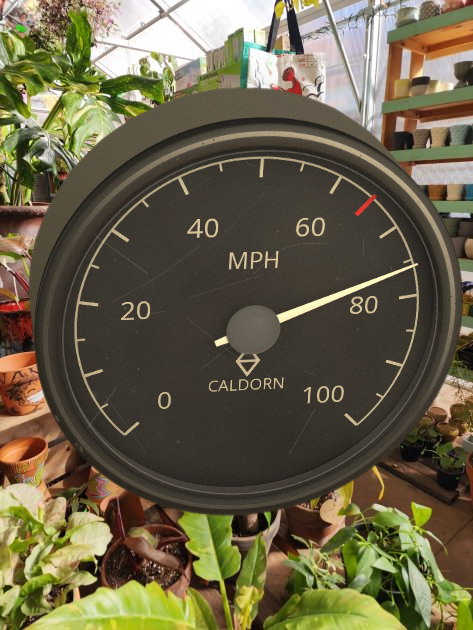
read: 75 mph
